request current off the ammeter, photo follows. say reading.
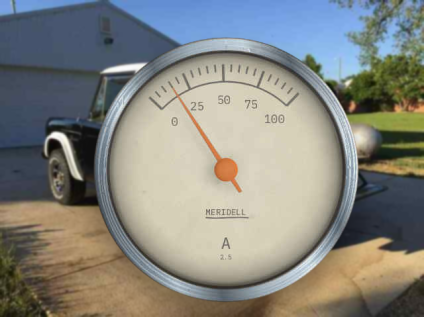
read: 15 A
